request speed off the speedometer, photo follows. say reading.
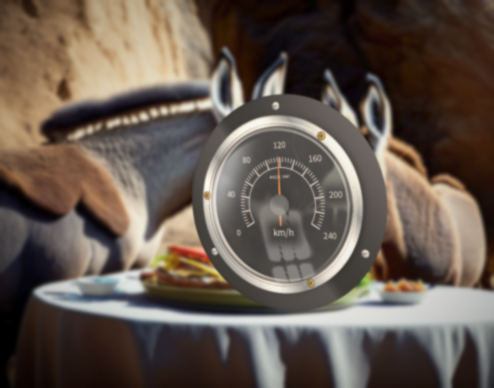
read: 120 km/h
